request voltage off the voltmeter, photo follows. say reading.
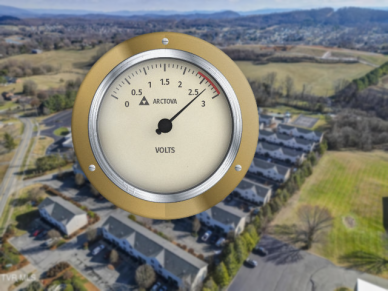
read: 2.7 V
